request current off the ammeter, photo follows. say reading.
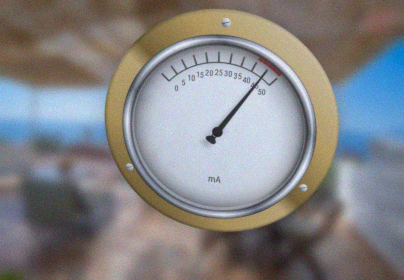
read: 45 mA
